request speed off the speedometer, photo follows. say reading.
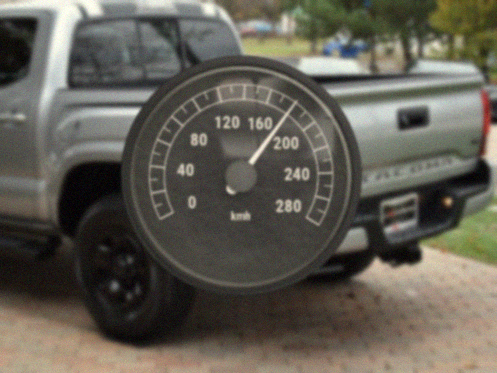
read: 180 km/h
